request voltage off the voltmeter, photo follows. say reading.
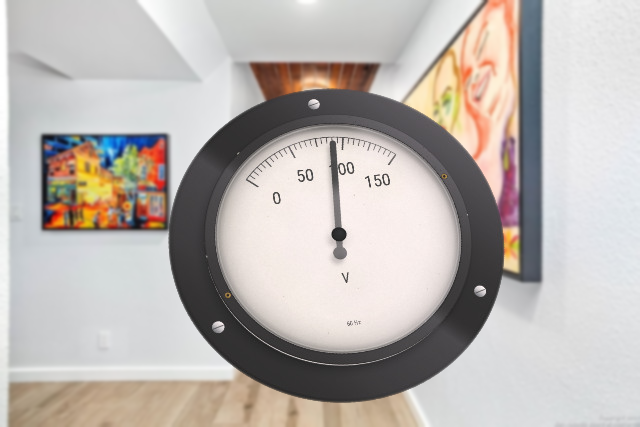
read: 90 V
